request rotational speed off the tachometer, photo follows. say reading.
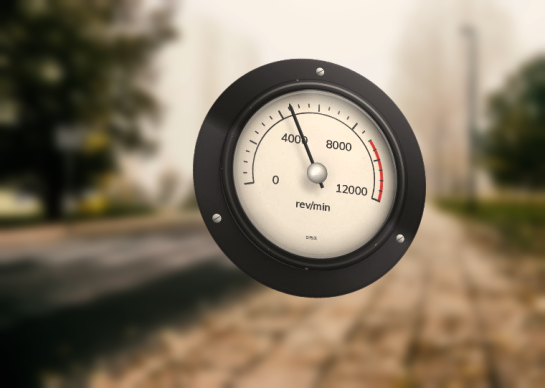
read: 4500 rpm
